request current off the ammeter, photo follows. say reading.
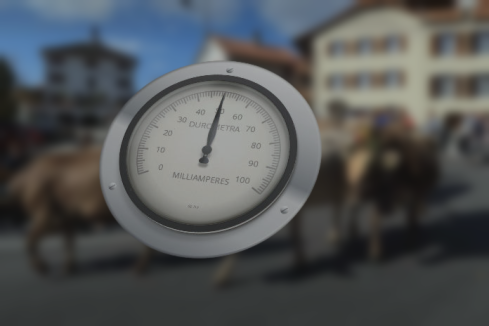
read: 50 mA
